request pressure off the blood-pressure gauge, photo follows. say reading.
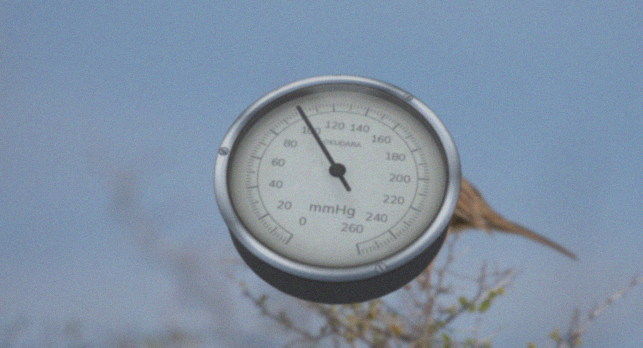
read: 100 mmHg
